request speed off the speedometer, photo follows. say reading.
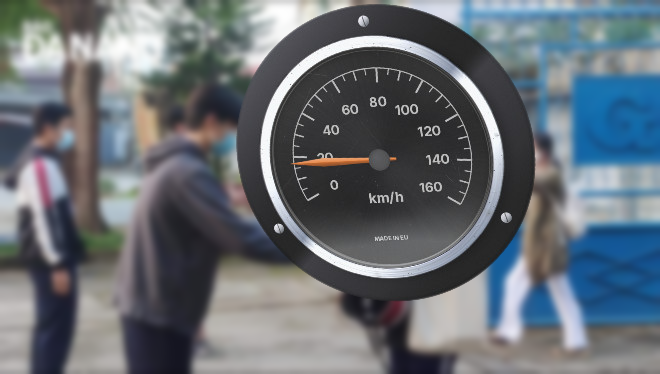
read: 17.5 km/h
